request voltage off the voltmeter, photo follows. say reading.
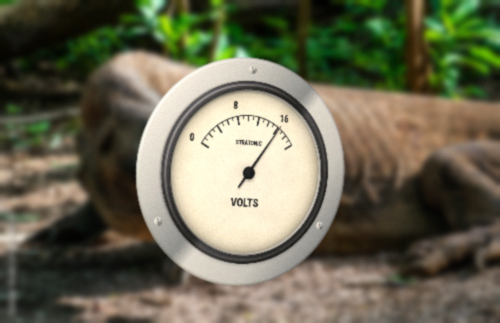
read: 16 V
